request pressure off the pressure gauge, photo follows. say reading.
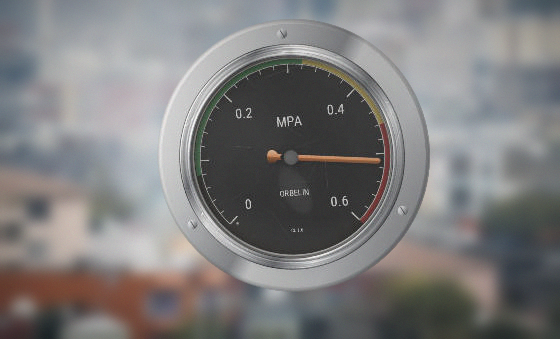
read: 0.51 MPa
